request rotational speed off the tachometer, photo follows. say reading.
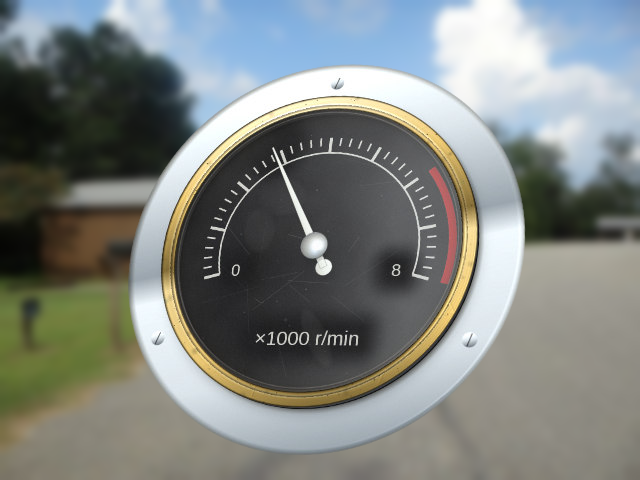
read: 2900 rpm
